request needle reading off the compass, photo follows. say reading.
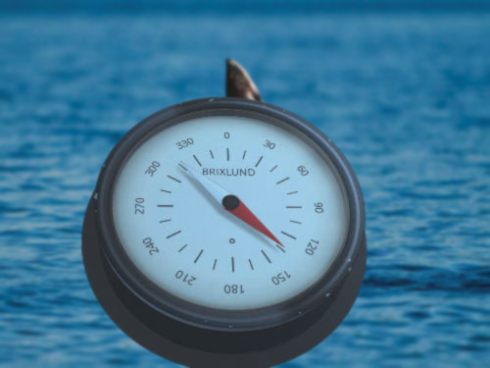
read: 135 °
